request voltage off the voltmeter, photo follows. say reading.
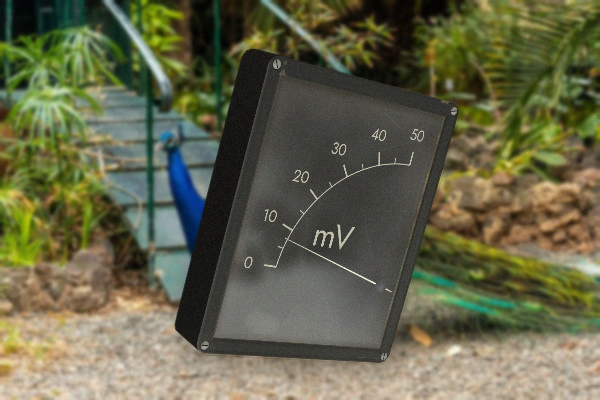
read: 7.5 mV
